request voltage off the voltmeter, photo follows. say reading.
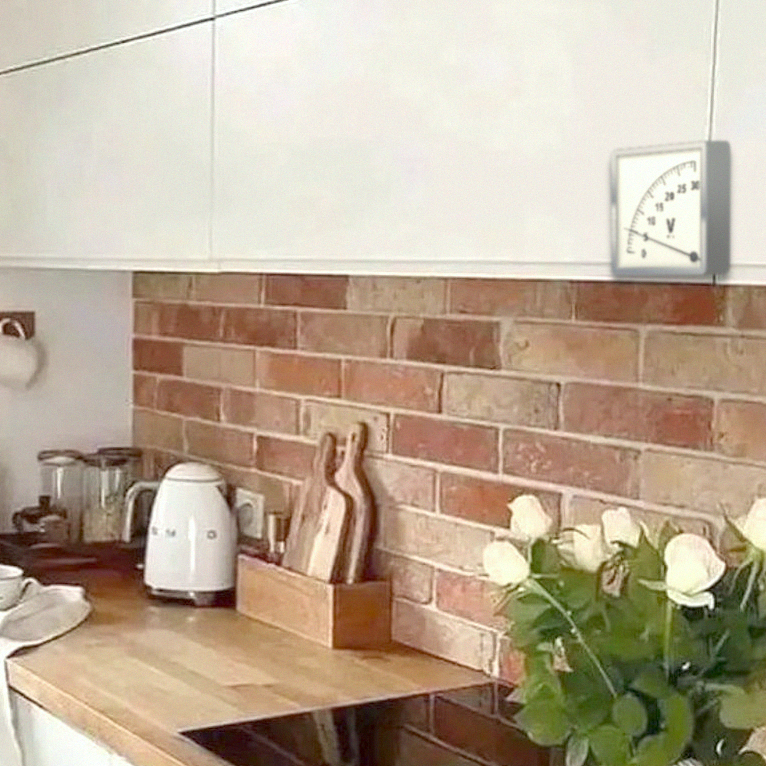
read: 5 V
